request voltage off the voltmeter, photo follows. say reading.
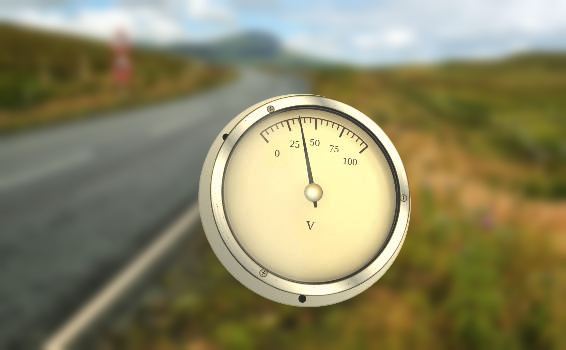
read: 35 V
